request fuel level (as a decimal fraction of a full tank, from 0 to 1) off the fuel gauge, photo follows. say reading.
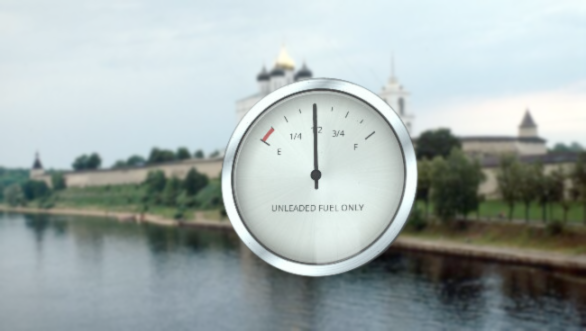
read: 0.5
